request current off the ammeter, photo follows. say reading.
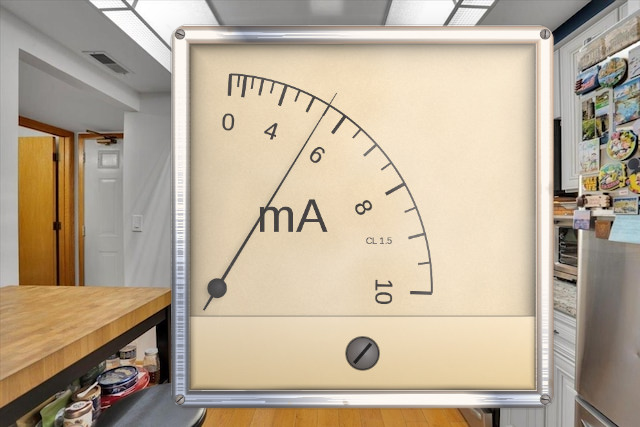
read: 5.5 mA
